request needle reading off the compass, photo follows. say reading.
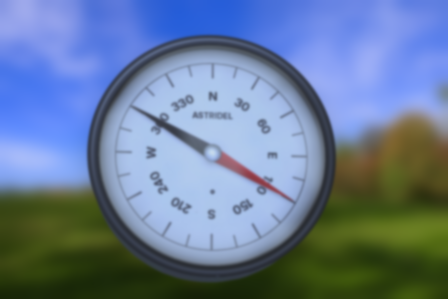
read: 120 °
